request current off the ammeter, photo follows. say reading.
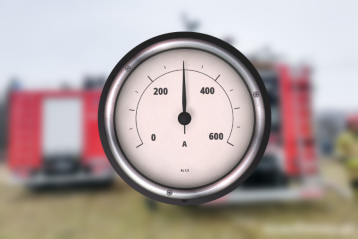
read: 300 A
